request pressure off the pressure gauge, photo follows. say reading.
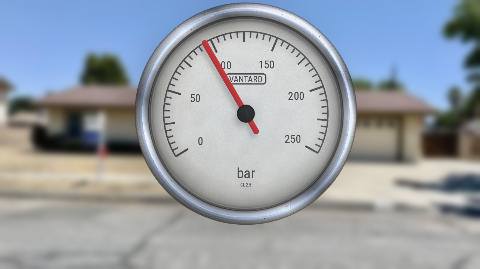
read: 95 bar
